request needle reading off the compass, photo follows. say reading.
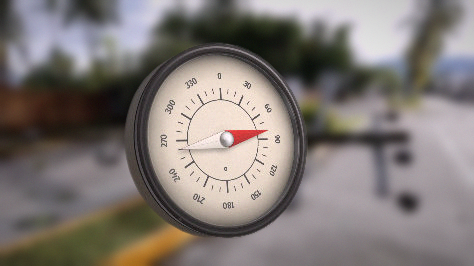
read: 80 °
